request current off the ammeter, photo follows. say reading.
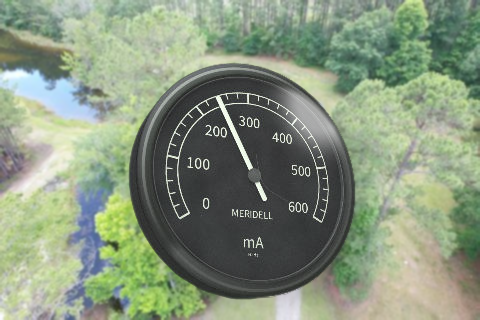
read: 240 mA
